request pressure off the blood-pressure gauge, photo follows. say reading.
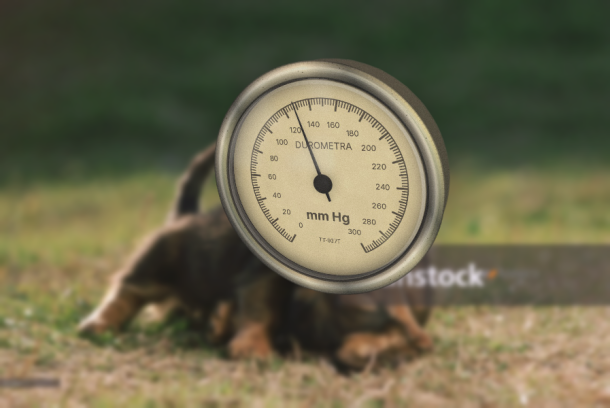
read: 130 mmHg
